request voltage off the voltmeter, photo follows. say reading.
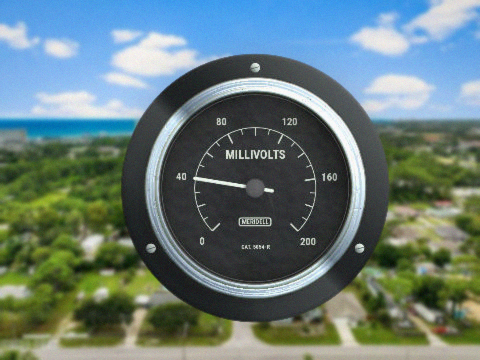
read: 40 mV
